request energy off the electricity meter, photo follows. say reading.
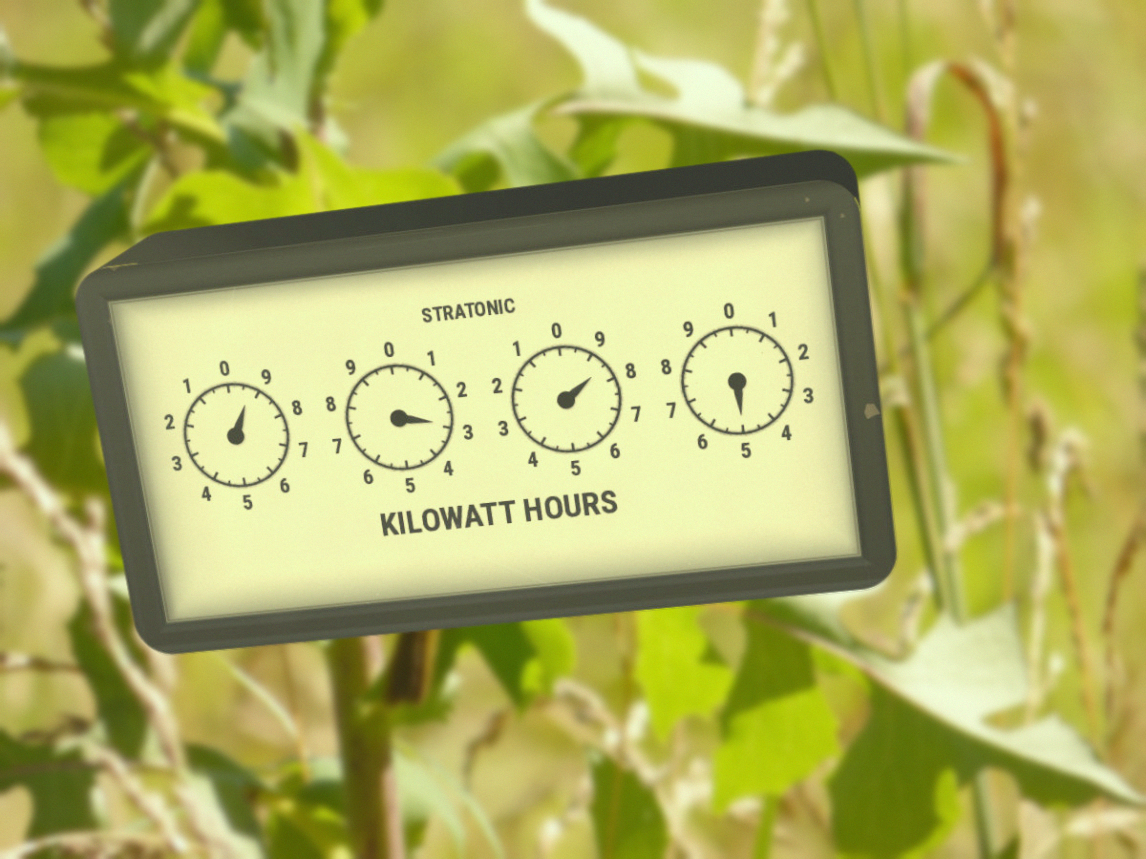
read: 9285 kWh
